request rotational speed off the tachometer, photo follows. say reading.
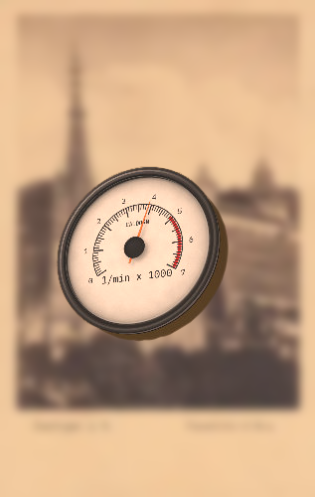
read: 4000 rpm
